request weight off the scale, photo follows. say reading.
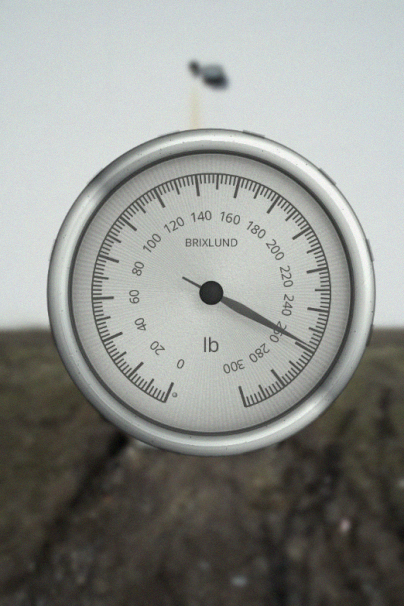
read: 258 lb
